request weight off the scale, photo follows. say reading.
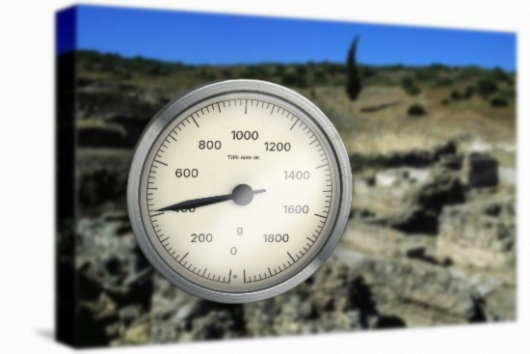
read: 420 g
